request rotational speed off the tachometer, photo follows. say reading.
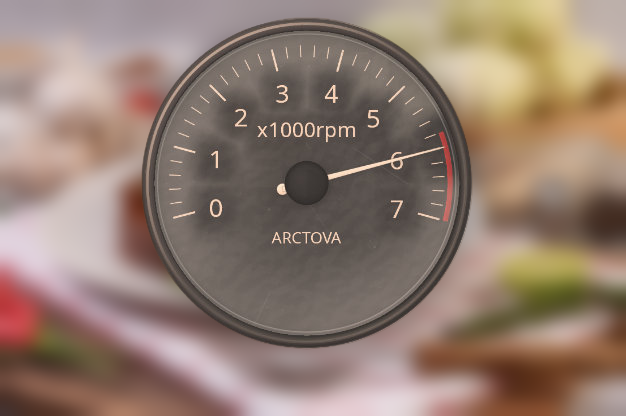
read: 6000 rpm
